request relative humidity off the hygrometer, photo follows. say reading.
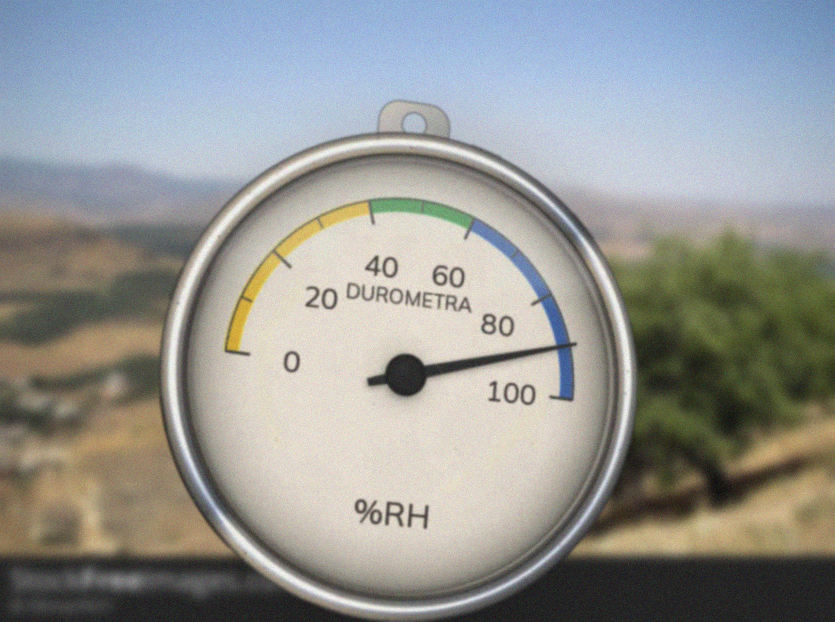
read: 90 %
